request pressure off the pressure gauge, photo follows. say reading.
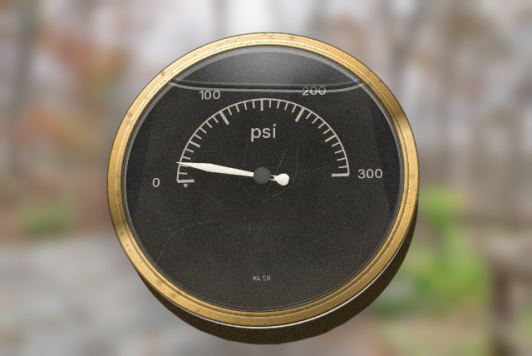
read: 20 psi
